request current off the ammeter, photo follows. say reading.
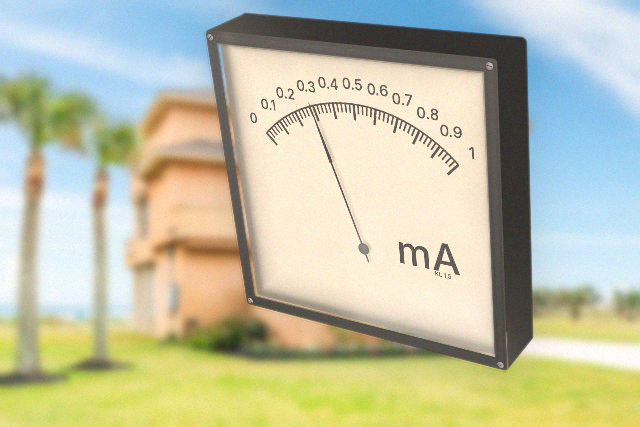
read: 0.3 mA
